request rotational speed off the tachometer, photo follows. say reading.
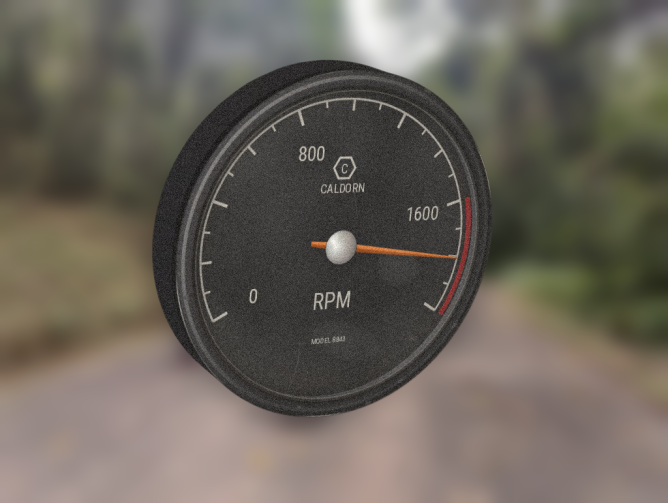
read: 1800 rpm
